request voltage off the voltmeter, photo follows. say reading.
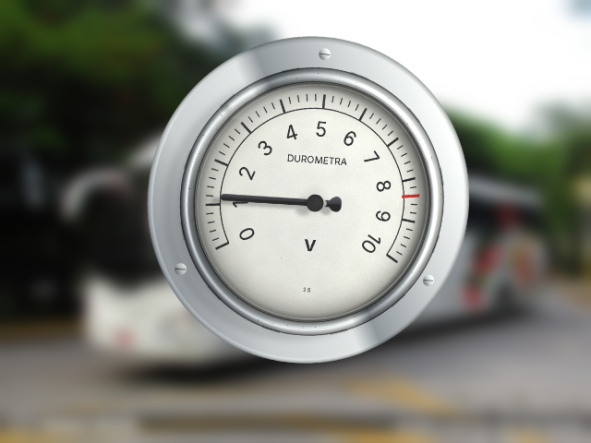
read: 1.2 V
